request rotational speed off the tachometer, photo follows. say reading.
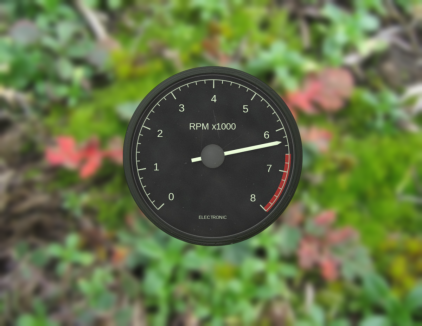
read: 6300 rpm
